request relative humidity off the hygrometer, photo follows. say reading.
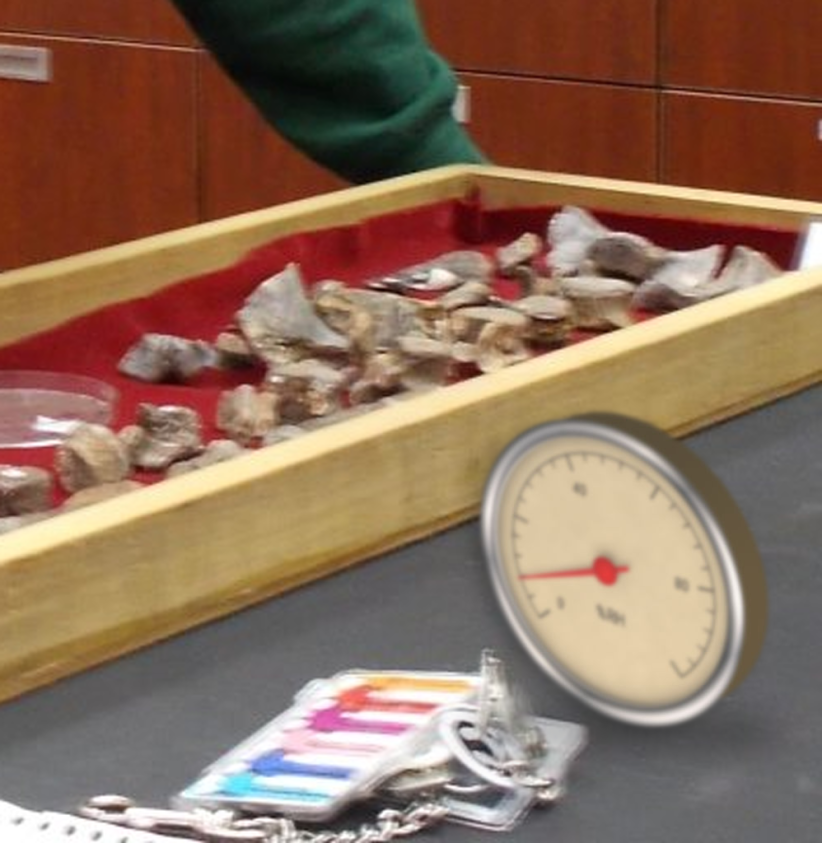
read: 8 %
